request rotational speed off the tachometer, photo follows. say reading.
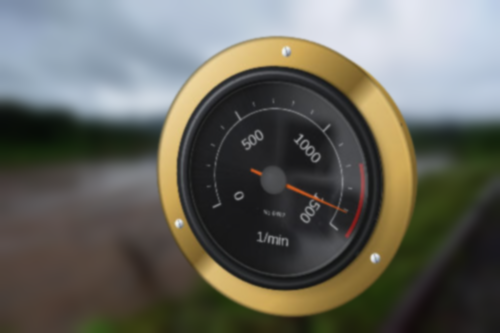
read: 1400 rpm
